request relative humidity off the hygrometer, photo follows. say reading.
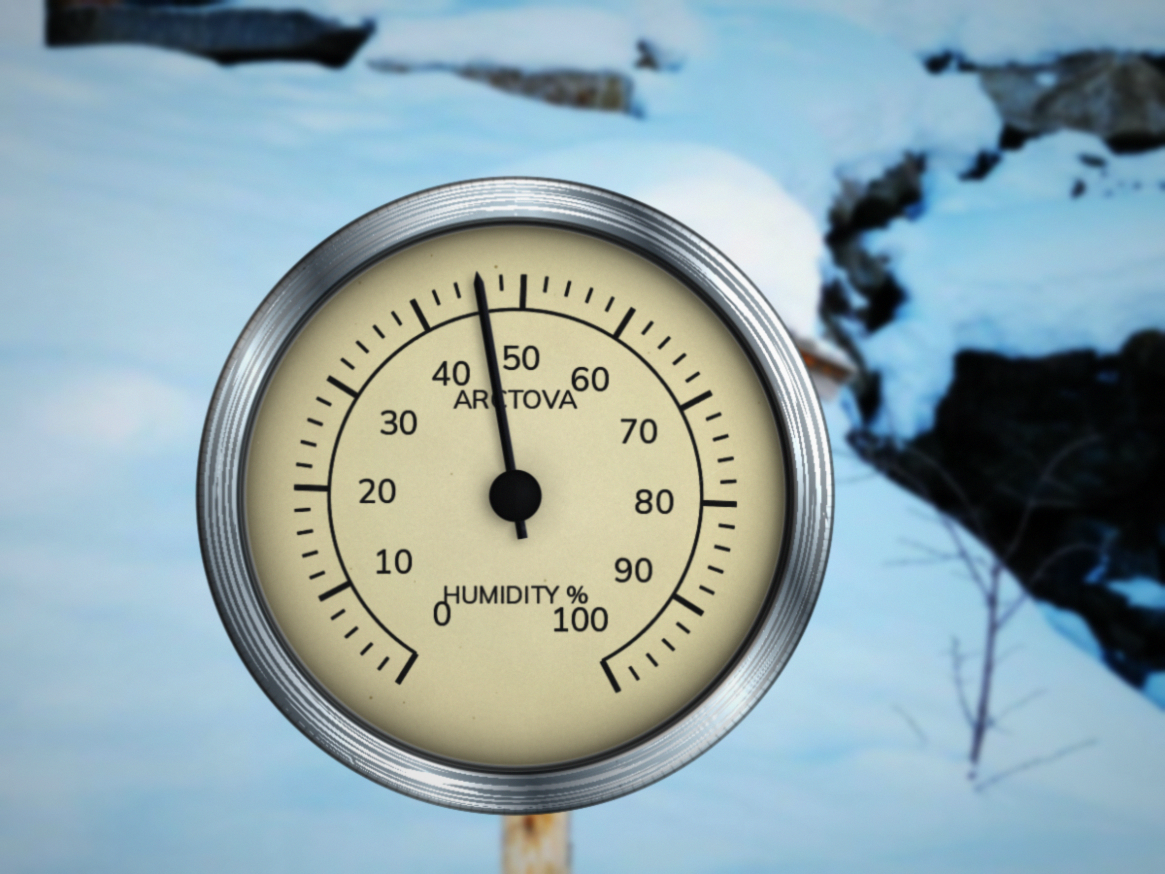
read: 46 %
